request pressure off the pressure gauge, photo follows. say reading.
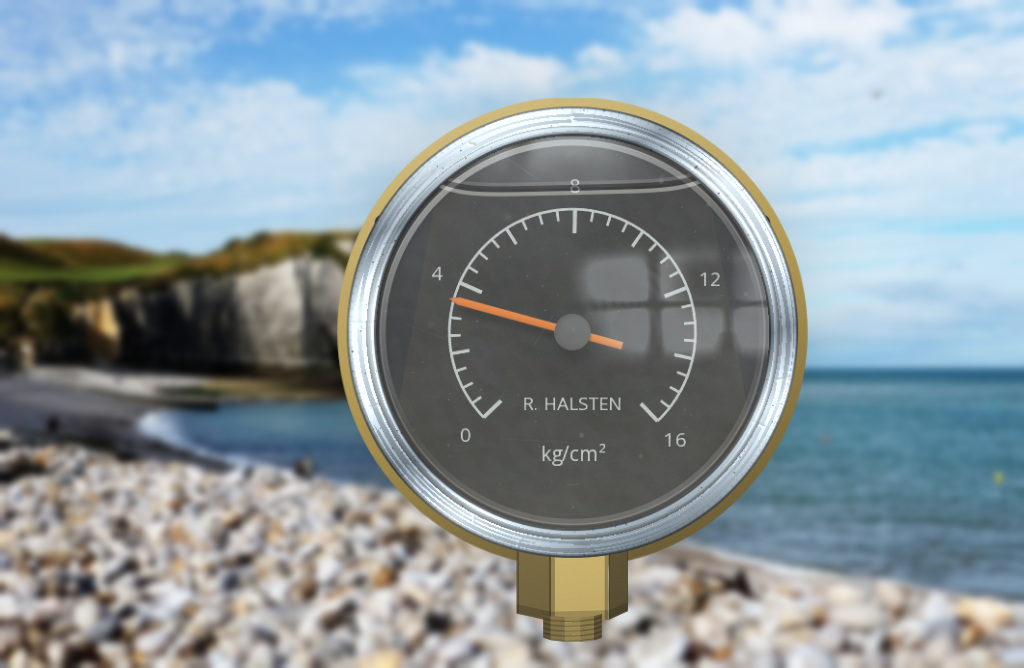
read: 3.5 kg/cm²
